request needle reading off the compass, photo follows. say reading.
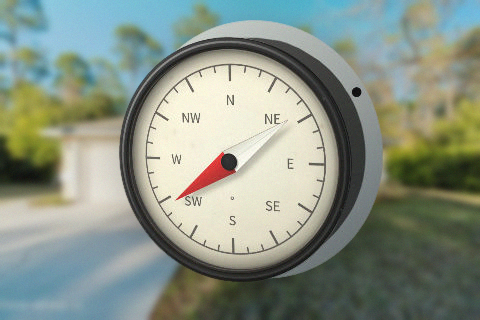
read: 235 °
